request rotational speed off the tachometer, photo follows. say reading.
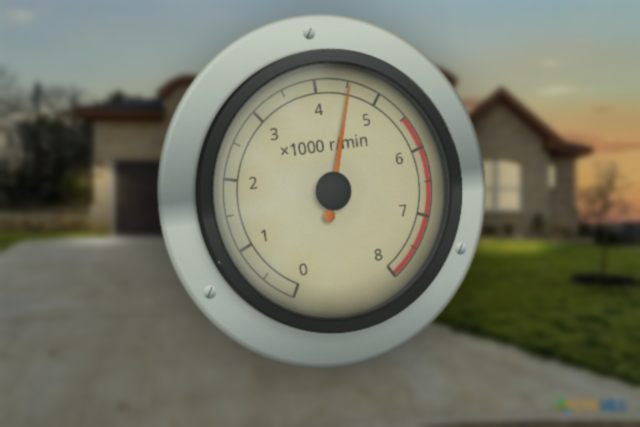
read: 4500 rpm
